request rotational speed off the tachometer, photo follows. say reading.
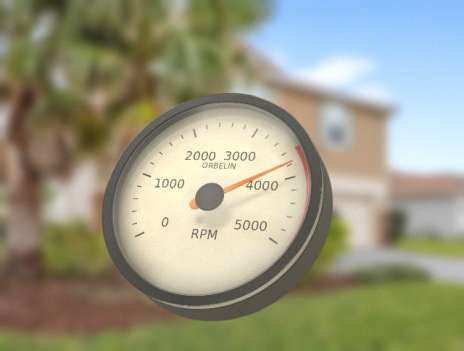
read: 3800 rpm
